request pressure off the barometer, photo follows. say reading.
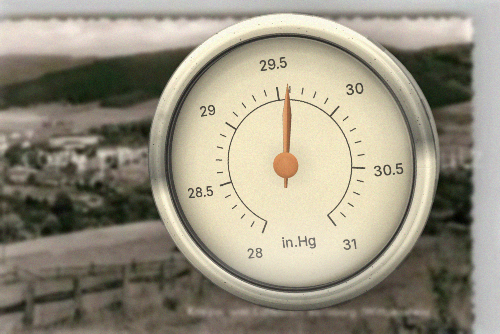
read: 29.6 inHg
